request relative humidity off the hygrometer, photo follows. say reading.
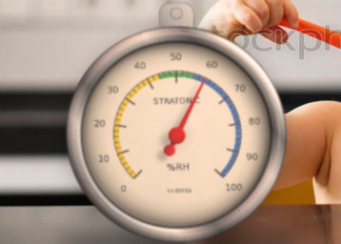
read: 60 %
